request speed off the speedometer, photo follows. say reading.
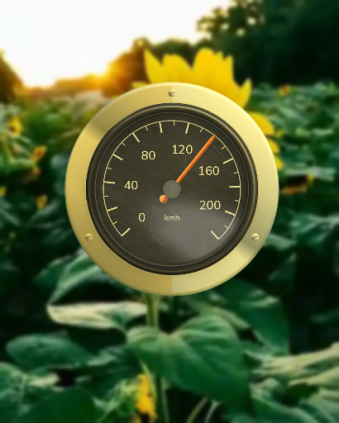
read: 140 km/h
